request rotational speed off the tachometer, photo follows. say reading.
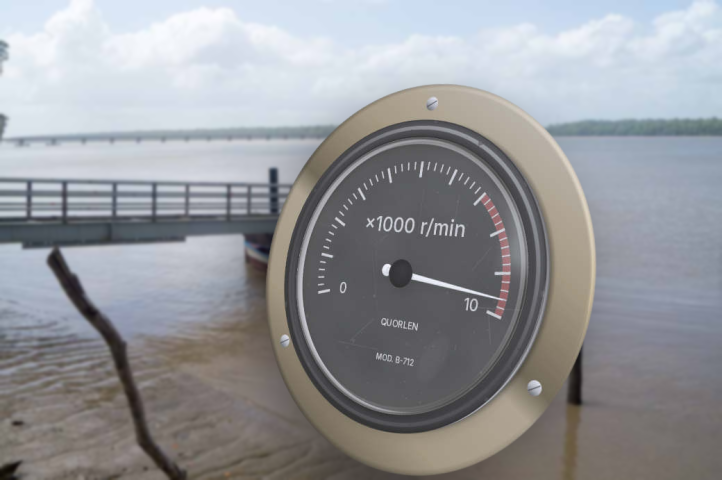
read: 9600 rpm
